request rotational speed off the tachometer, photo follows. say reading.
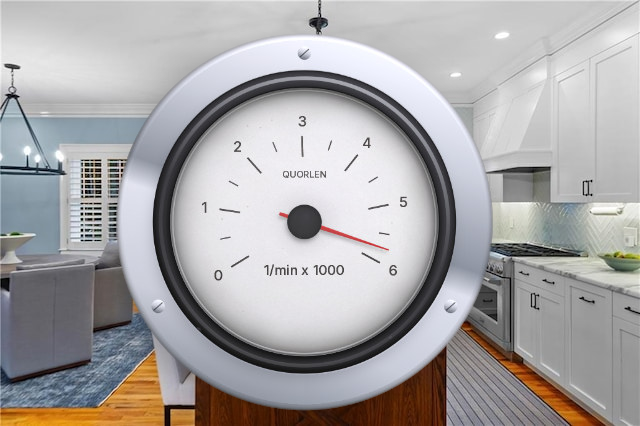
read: 5750 rpm
